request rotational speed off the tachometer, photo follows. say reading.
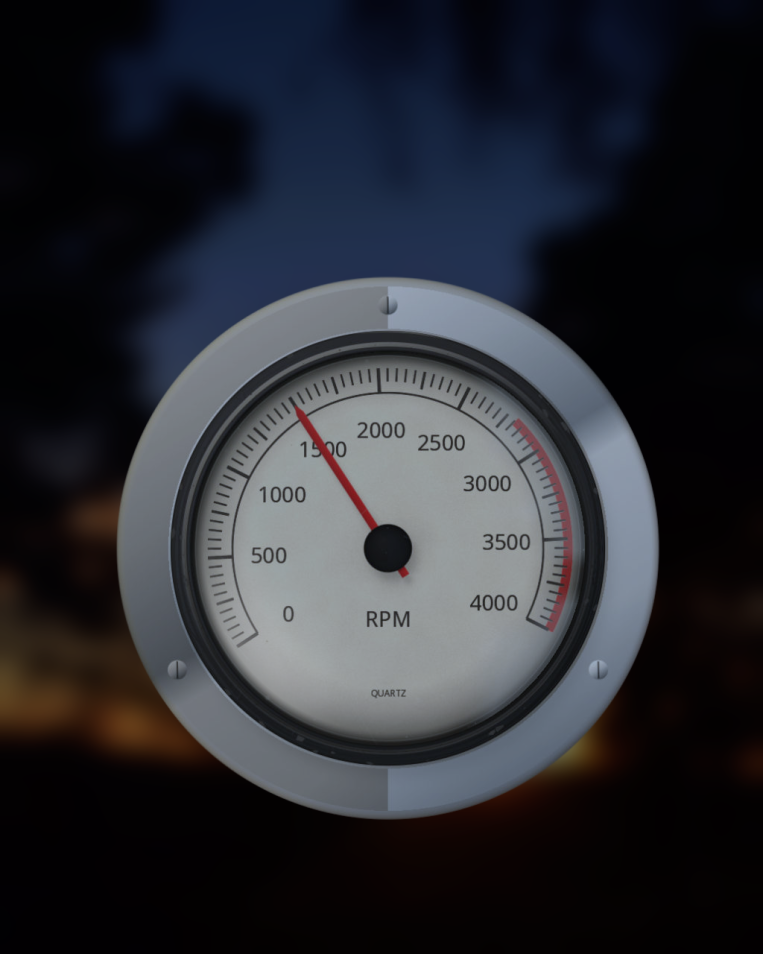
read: 1500 rpm
